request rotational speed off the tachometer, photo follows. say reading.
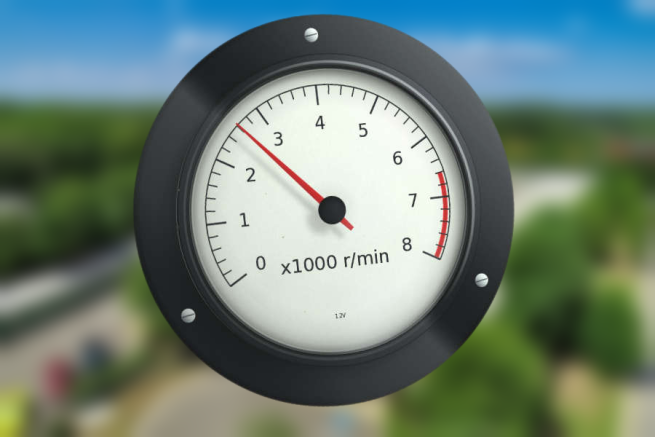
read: 2600 rpm
